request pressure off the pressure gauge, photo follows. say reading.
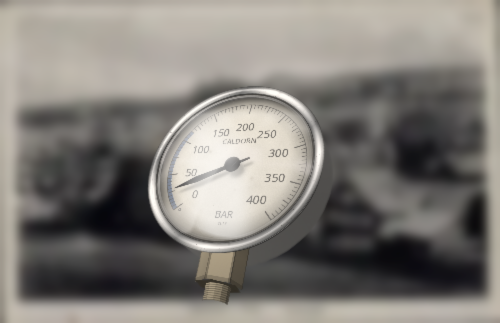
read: 25 bar
